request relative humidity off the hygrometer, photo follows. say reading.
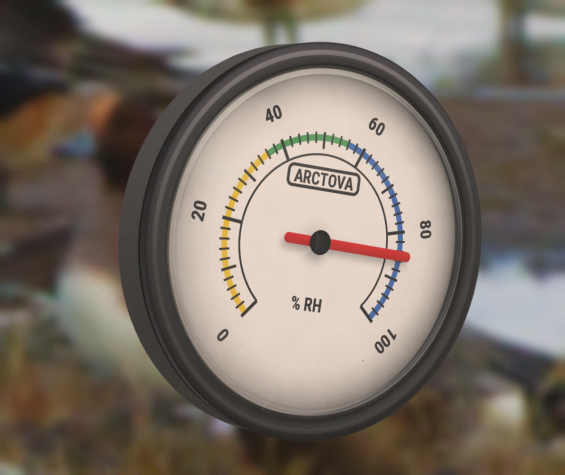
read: 85 %
